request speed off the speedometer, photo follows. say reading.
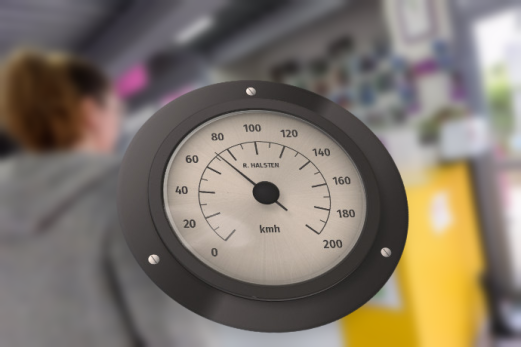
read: 70 km/h
